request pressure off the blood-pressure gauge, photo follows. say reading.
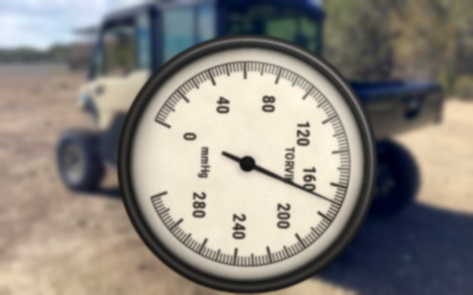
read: 170 mmHg
